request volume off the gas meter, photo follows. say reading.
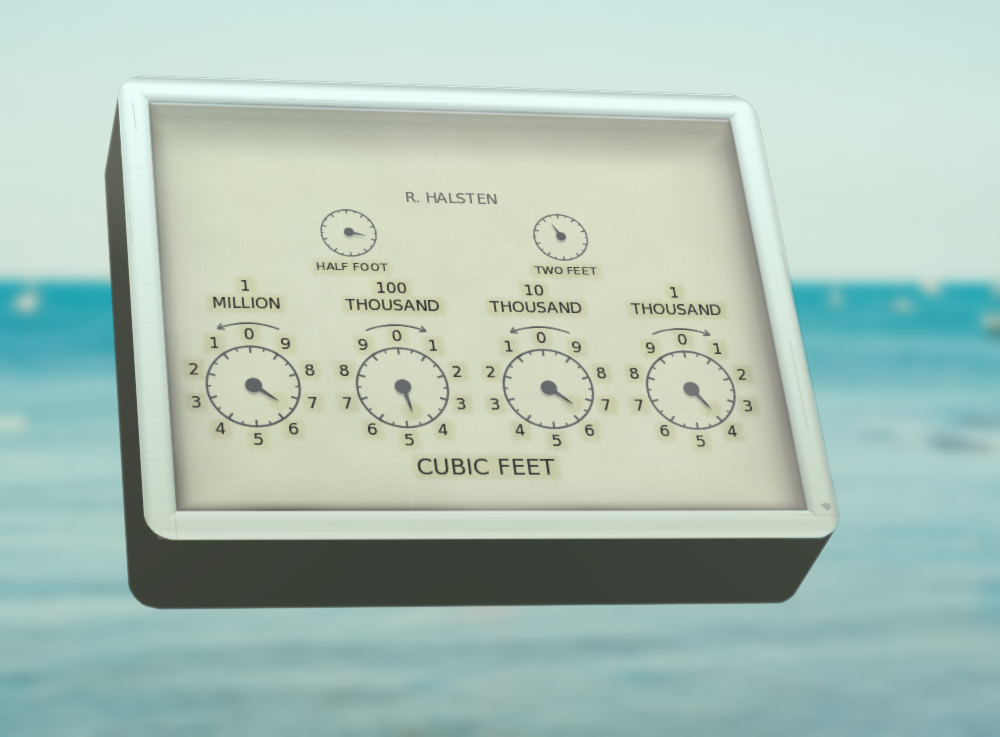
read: 646400 ft³
